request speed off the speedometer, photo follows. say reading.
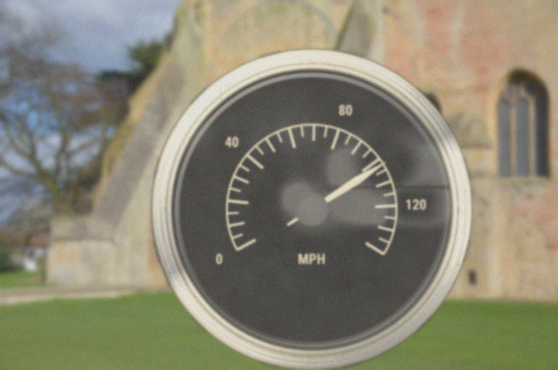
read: 102.5 mph
